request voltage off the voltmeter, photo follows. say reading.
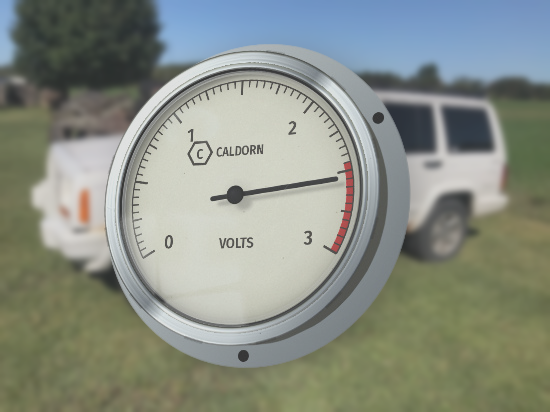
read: 2.55 V
